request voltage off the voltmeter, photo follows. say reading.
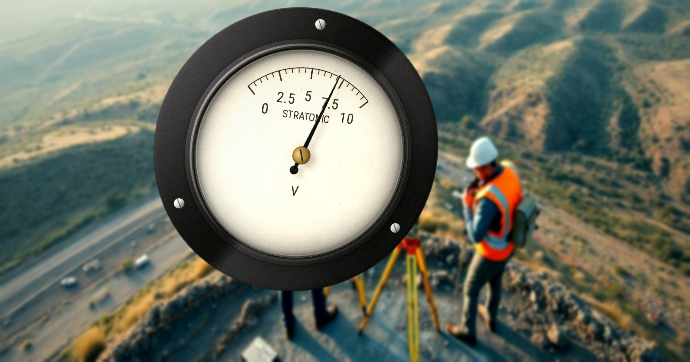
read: 7 V
